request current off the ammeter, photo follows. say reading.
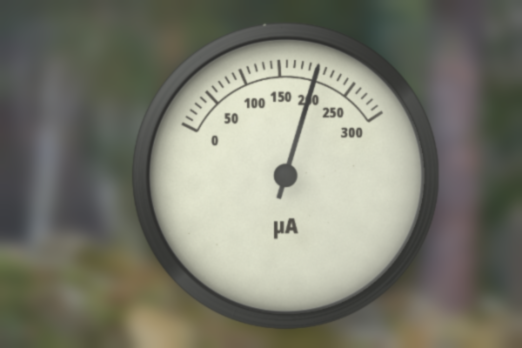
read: 200 µA
